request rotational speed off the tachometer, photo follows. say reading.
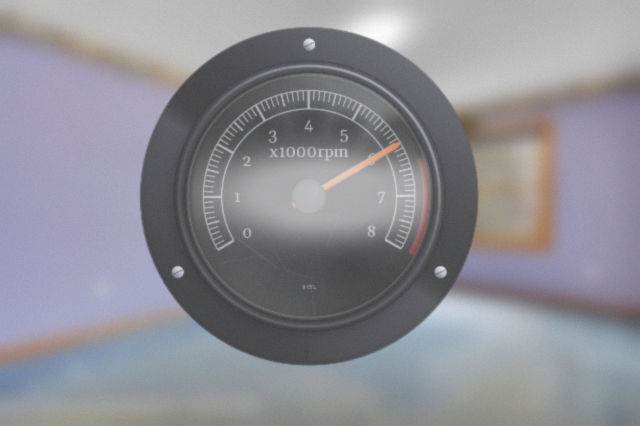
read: 6000 rpm
